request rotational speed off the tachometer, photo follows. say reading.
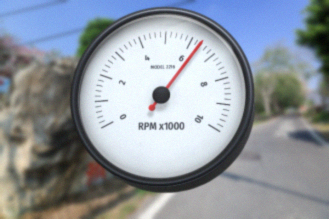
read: 6400 rpm
